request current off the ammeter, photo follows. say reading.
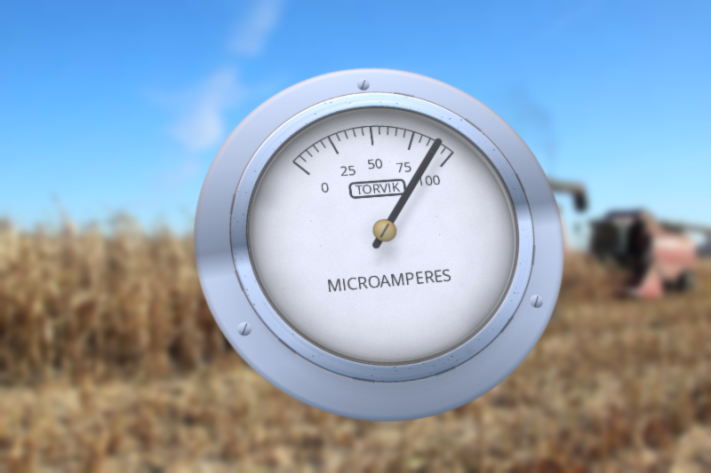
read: 90 µA
